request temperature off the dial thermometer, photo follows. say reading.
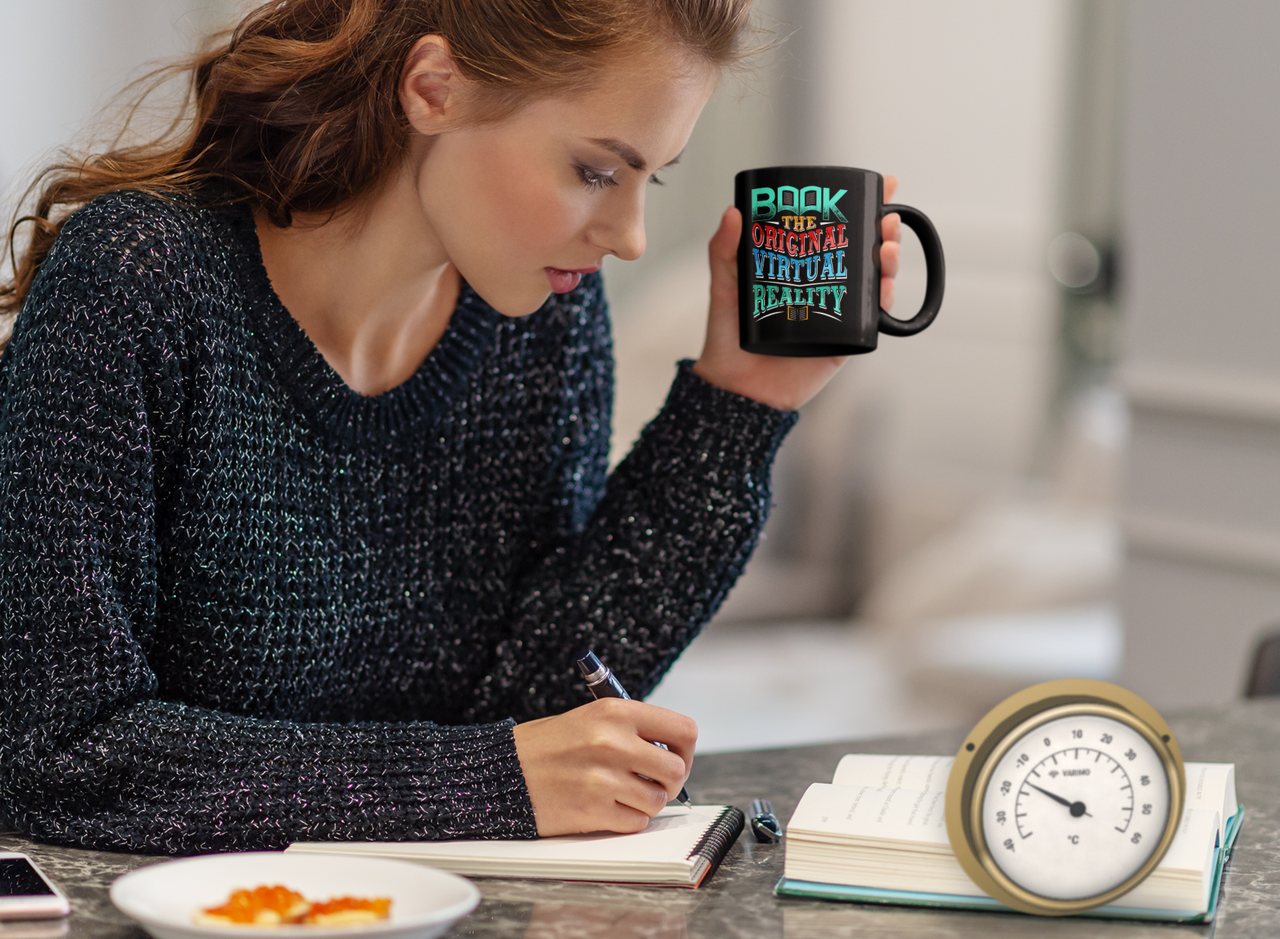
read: -15 °C
